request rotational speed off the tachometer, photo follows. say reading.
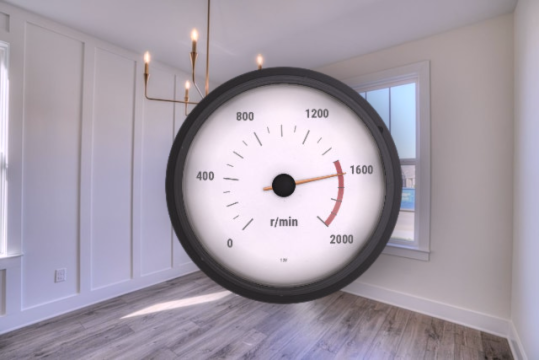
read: 1600 rpm
